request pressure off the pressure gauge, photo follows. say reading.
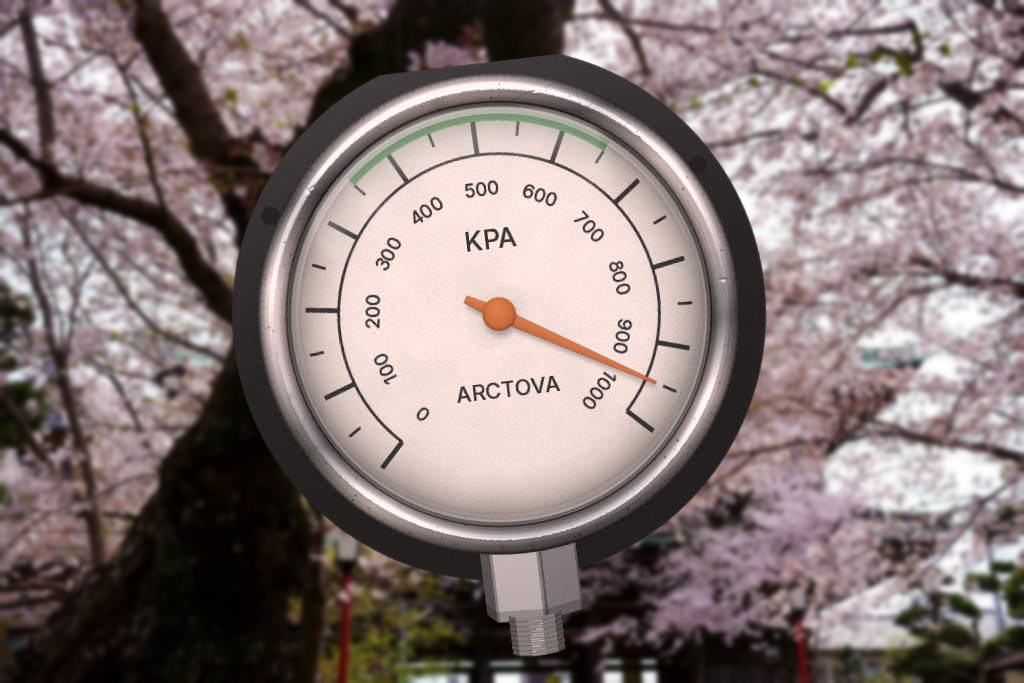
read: 950 kPa
